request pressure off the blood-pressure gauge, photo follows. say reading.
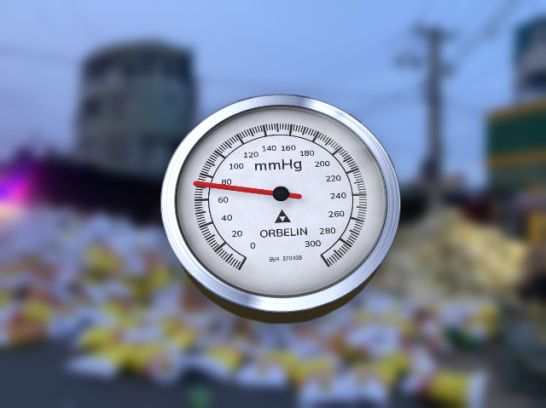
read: 70 mmHg
